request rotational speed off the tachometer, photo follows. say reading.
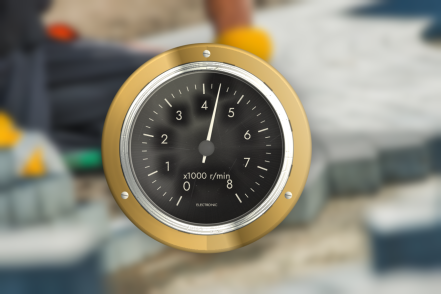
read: 4400 rpm
